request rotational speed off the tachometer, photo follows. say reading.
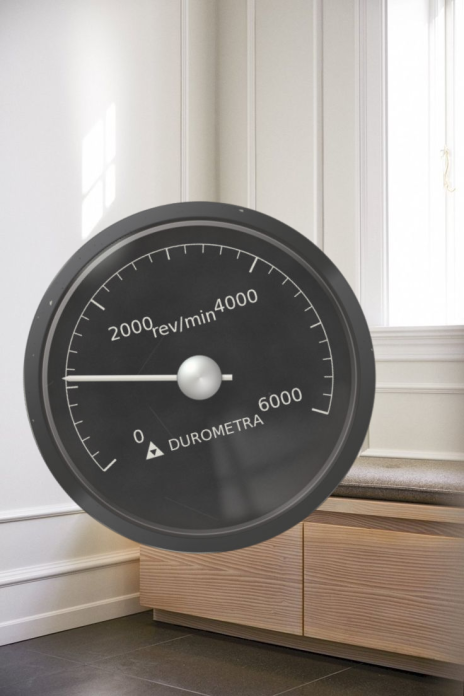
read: 1100 rpm
